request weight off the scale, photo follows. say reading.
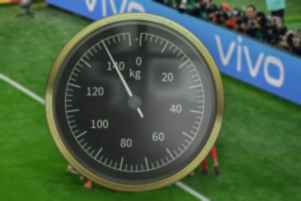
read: 140 kg
